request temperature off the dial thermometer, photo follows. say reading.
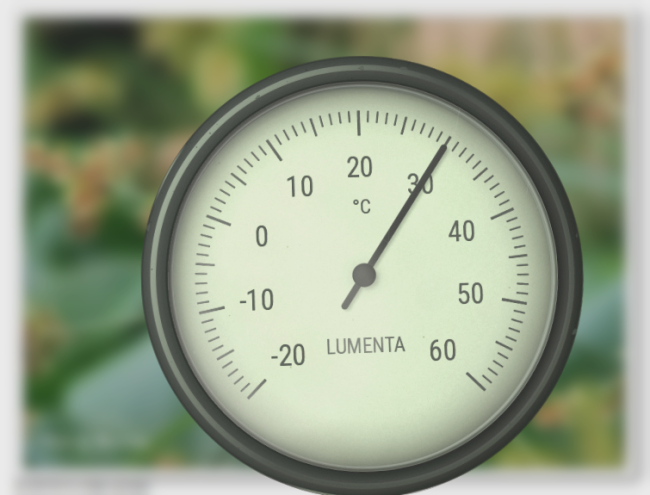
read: 30 °C
